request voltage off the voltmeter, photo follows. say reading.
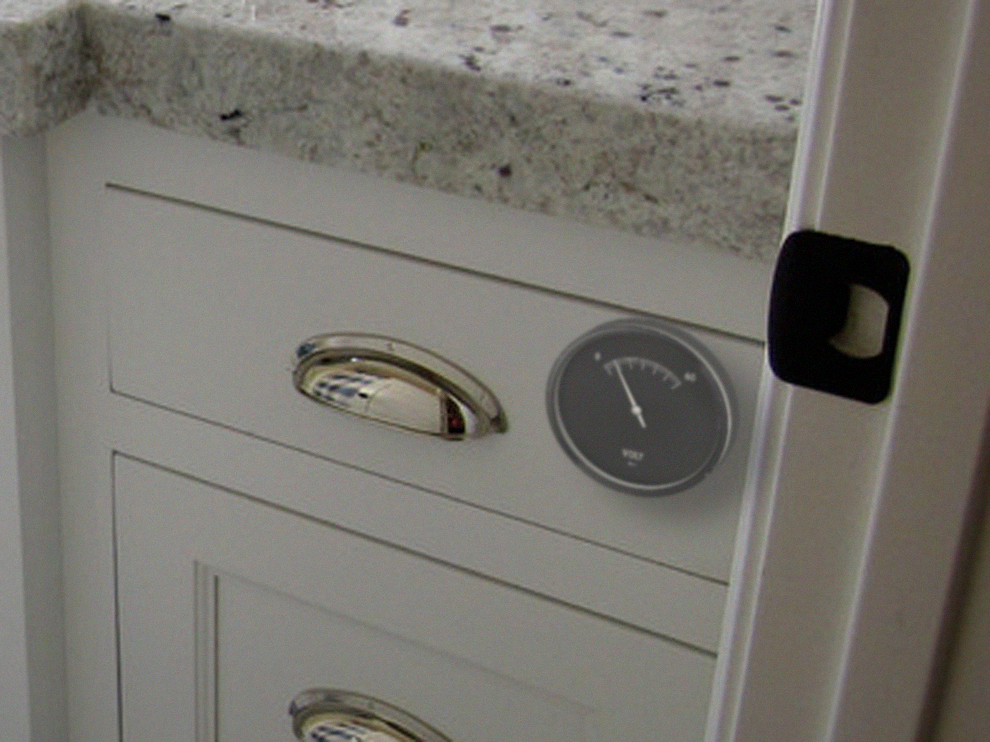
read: 10 V
